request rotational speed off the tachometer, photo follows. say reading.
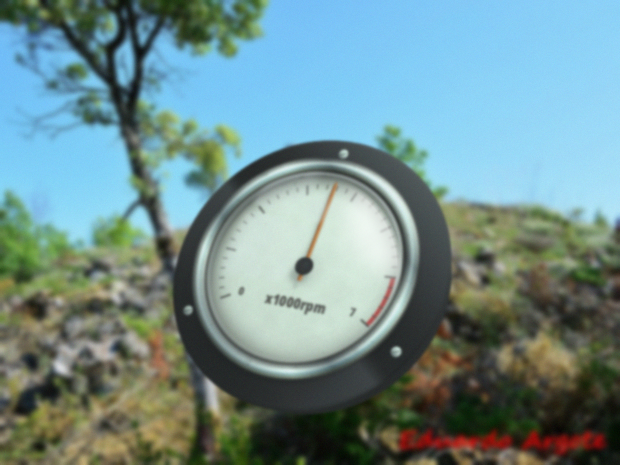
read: 3600 rpm
